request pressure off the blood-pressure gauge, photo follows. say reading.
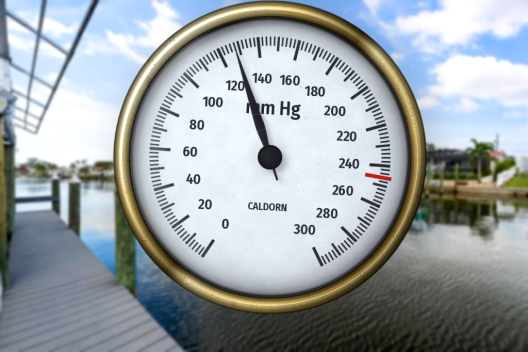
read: 128 mmHg
